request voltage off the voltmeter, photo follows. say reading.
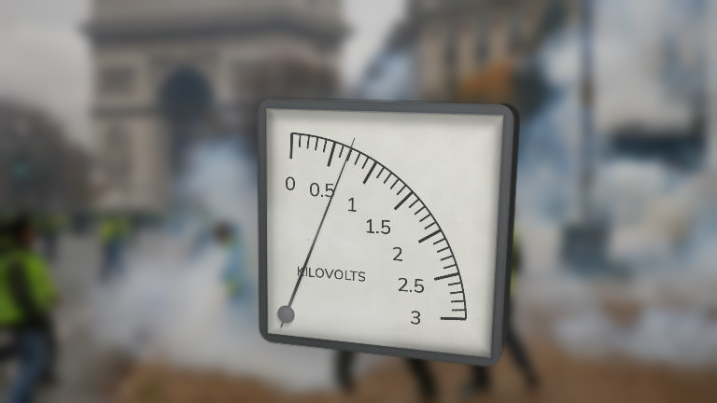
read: 0.7 kV
